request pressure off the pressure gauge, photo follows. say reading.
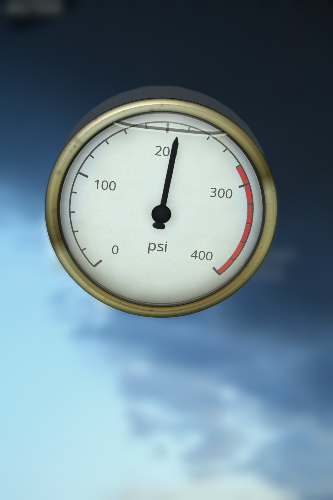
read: 210 psi
